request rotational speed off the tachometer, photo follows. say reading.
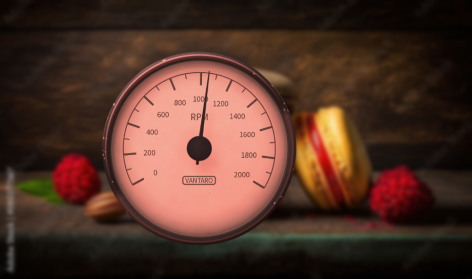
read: 1050 rpm
